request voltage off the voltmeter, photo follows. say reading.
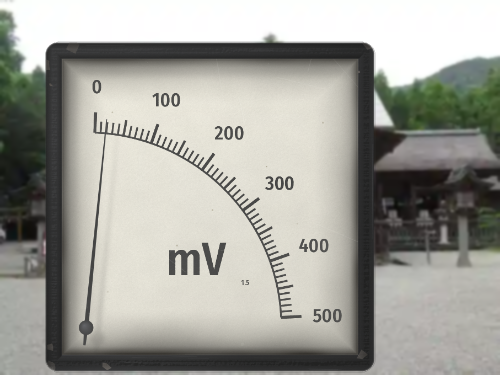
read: 20 mV
